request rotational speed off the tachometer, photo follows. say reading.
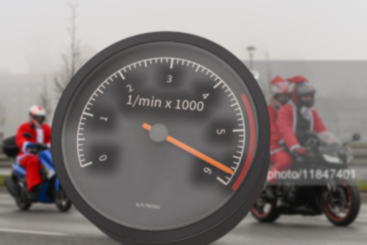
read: 5800 rpm
